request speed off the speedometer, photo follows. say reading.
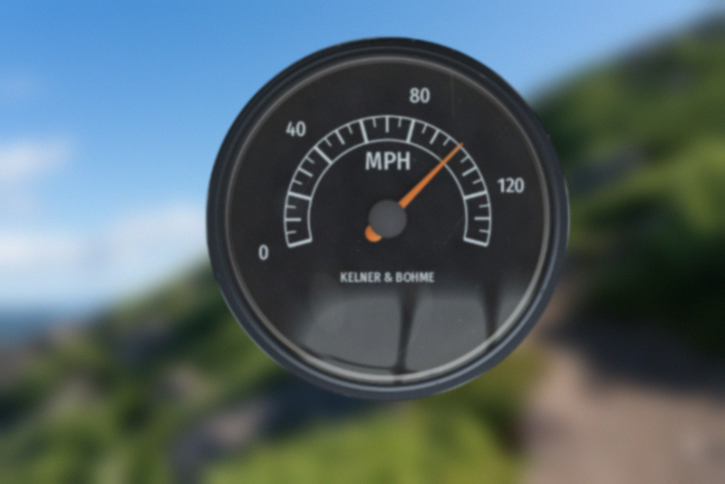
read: 100 mph
